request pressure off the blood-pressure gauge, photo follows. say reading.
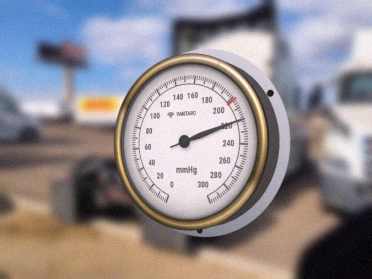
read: 220 mmHg
